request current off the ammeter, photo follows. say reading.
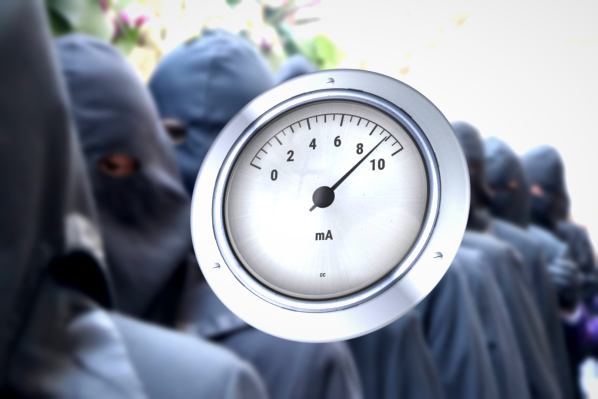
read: 9 mA
